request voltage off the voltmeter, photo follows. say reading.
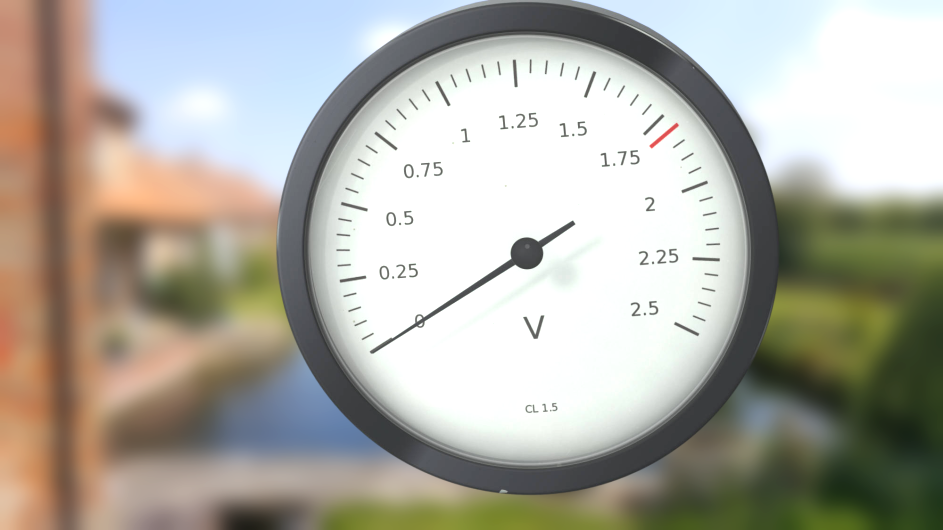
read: 0 V
